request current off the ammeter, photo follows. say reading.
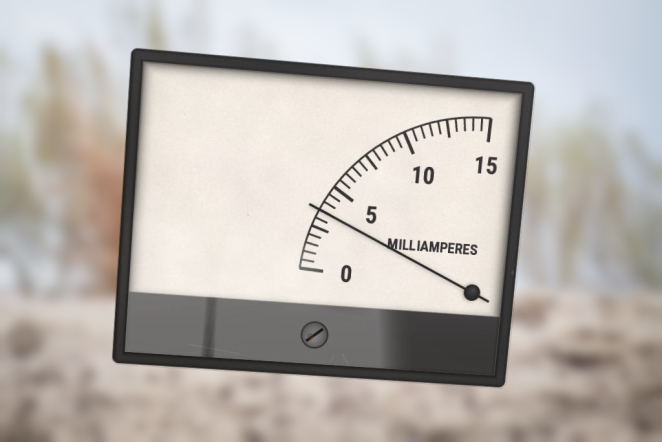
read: 3.5 mA
